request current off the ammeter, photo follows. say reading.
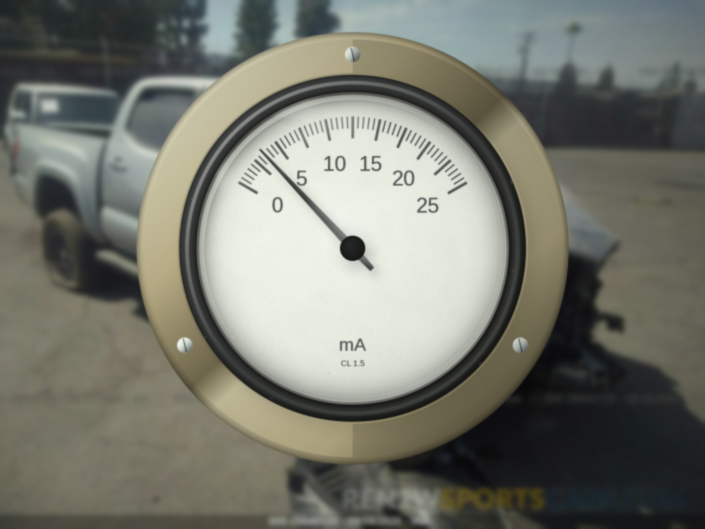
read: 3.5 mA
